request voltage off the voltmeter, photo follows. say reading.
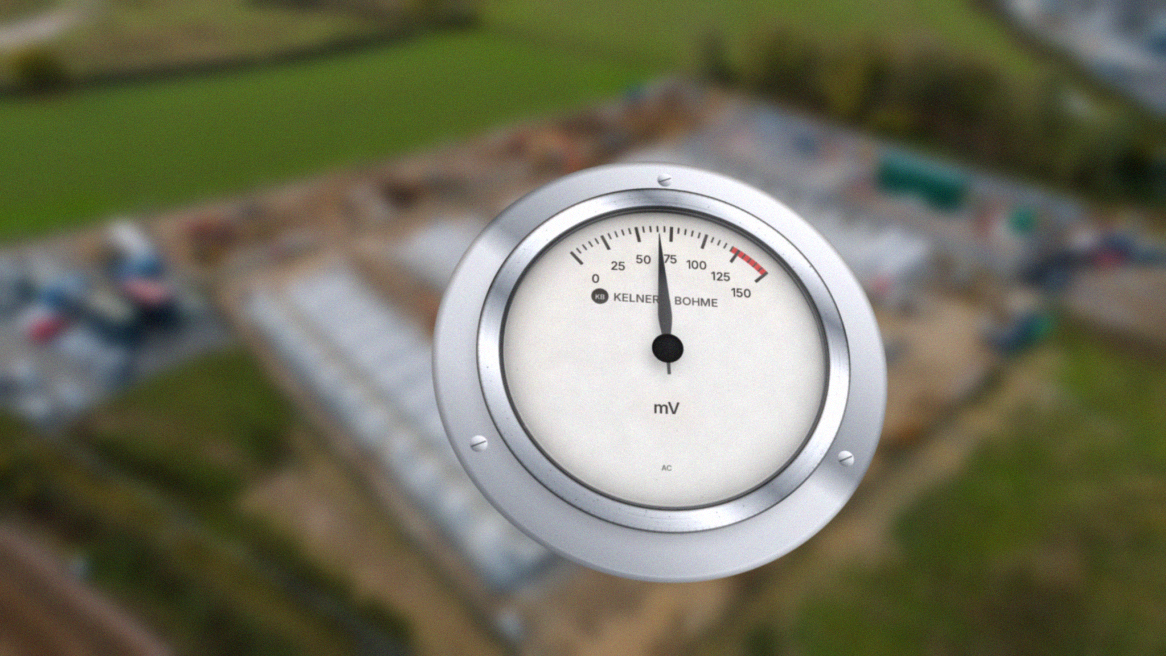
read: 65 mV
